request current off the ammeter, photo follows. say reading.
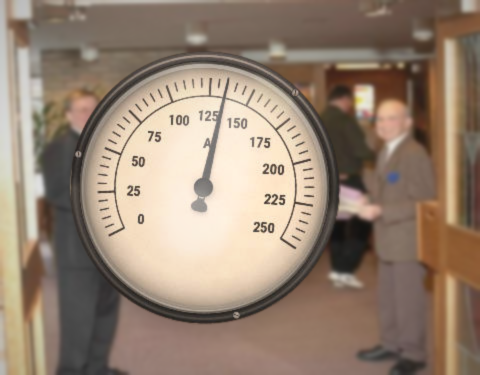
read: 135 A
